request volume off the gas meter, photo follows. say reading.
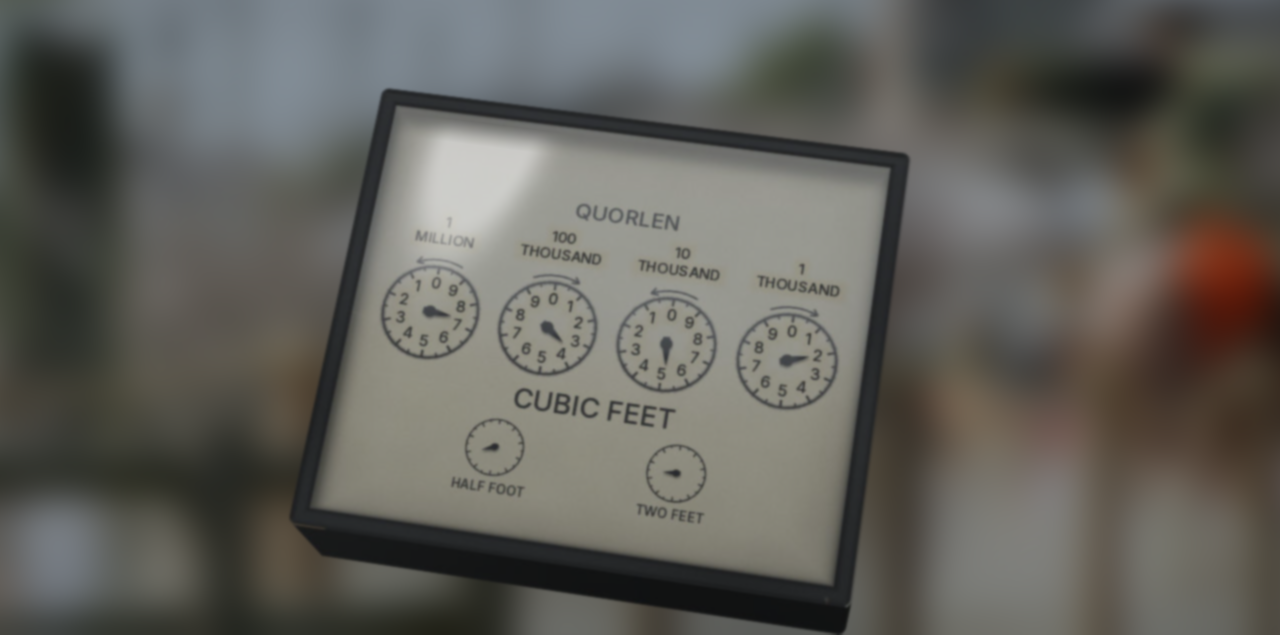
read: 735200 ft³
